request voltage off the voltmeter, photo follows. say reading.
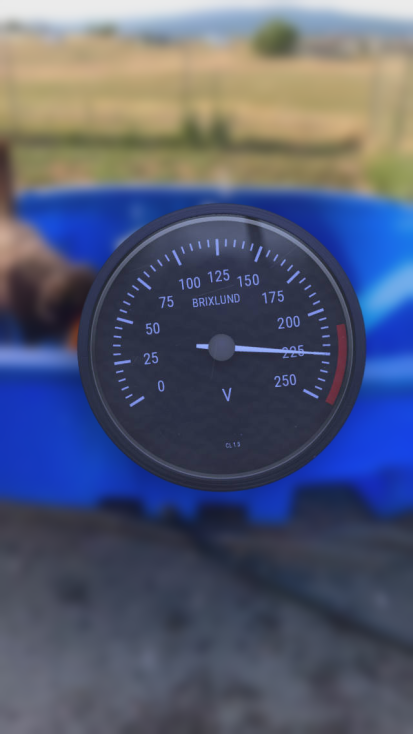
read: 225 V
